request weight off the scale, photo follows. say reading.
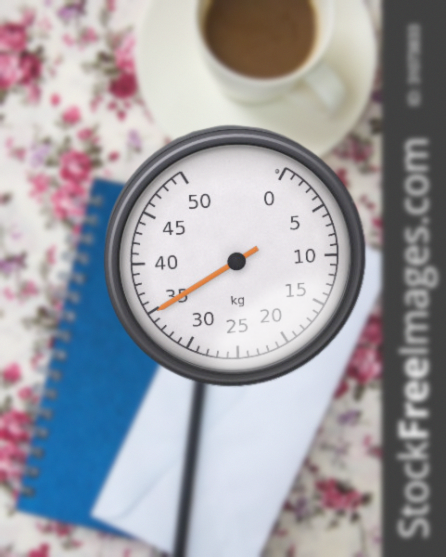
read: 35 kg
